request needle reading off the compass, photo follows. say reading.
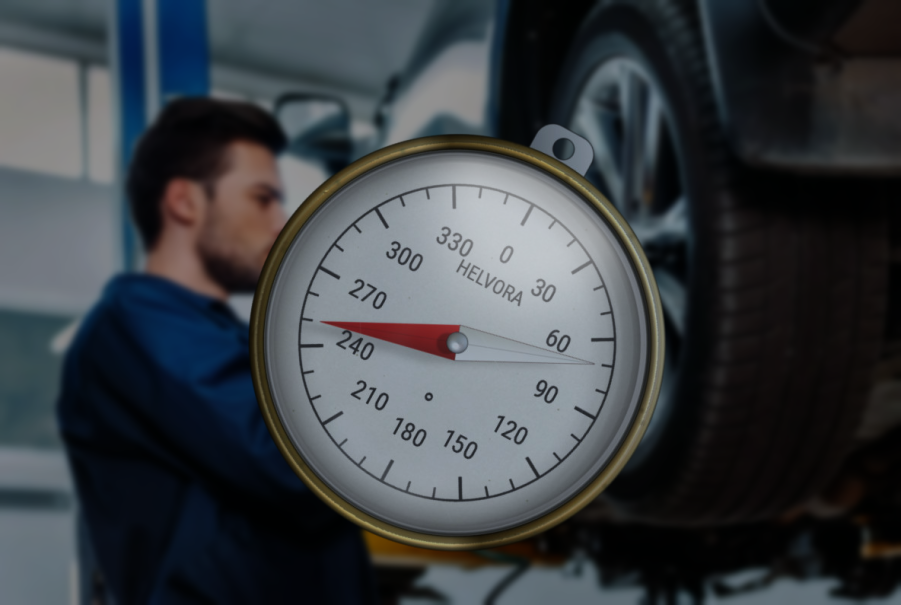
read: 250 °
